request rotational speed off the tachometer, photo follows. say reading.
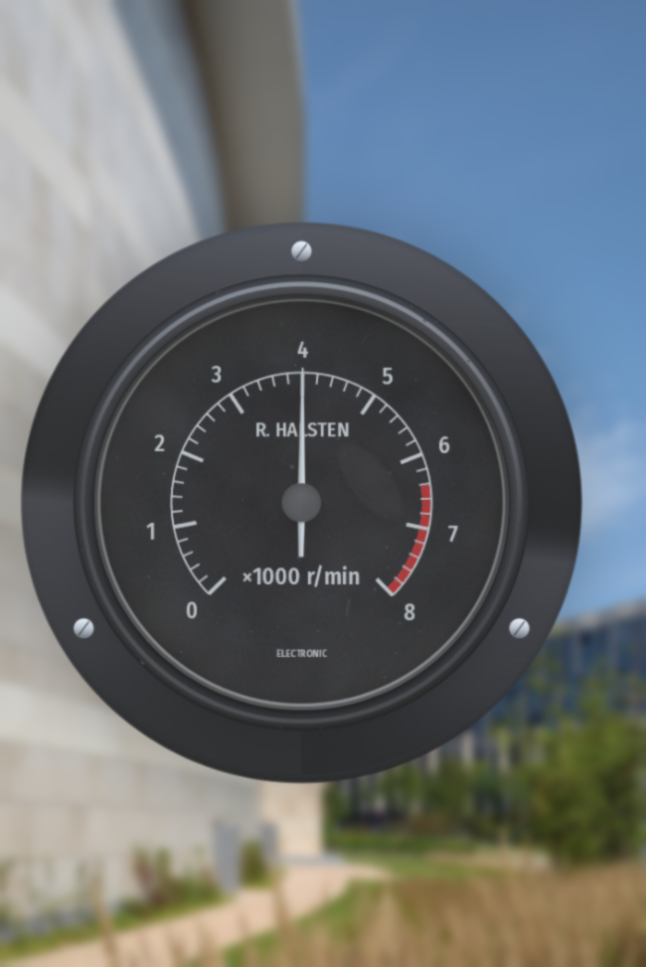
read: 4000 rpm
